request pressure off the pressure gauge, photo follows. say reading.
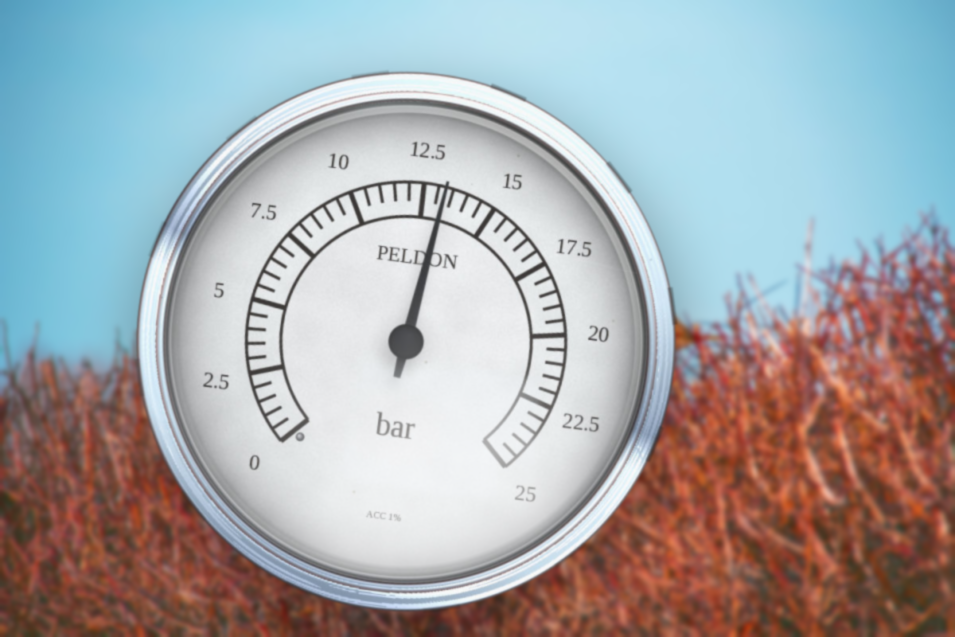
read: 13.25 bar
